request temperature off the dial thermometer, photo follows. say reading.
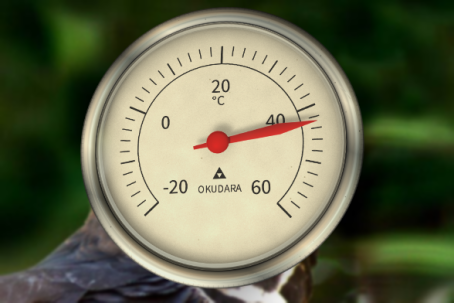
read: 43 °C
